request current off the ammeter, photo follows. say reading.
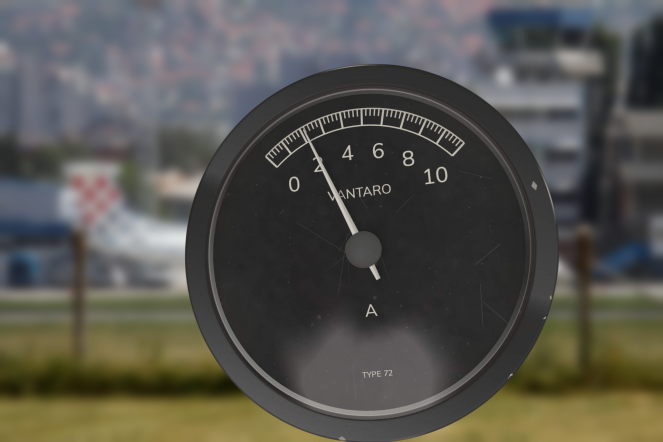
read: 2.2 A
